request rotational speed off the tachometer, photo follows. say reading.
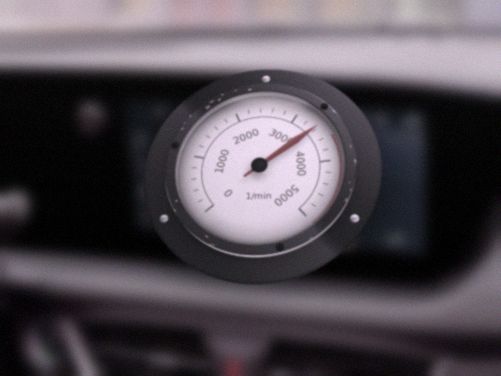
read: 3400 rpm
